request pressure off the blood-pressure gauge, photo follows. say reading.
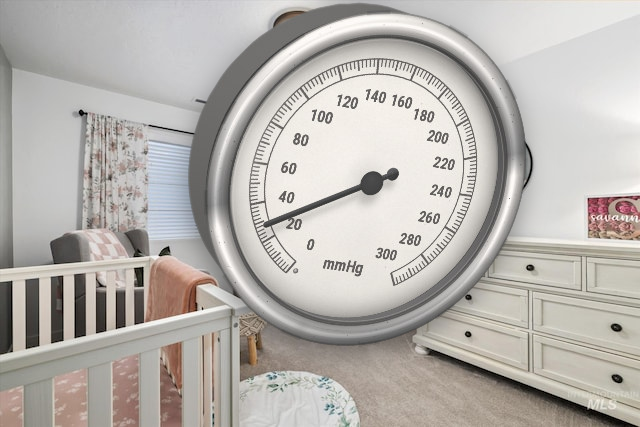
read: 30 mmHg
